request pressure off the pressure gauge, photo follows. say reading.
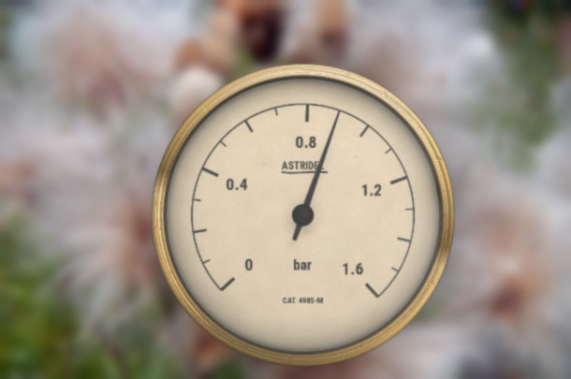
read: 0.9 bar
